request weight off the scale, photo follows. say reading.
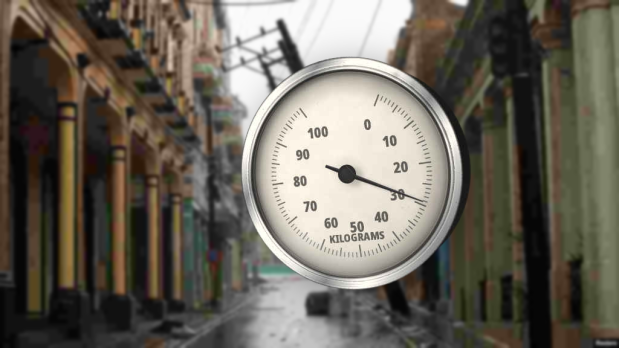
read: 29 kg
